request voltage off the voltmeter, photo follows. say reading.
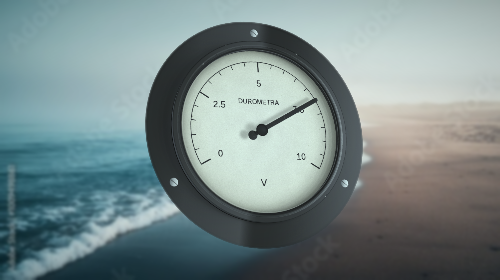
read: 7.5 V
